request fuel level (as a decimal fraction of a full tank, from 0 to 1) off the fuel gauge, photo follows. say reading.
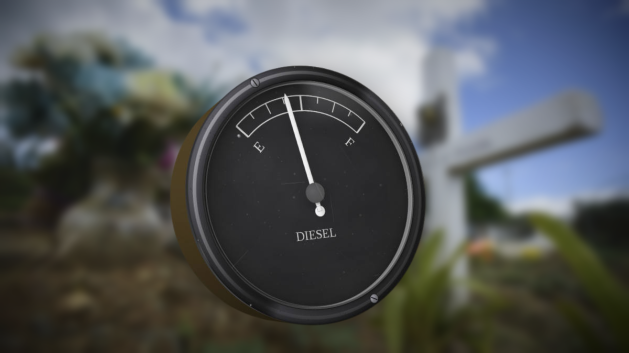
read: 0.375
